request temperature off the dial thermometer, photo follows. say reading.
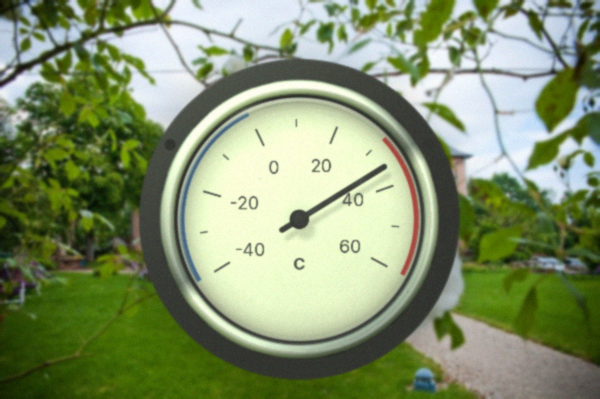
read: 35 °C
